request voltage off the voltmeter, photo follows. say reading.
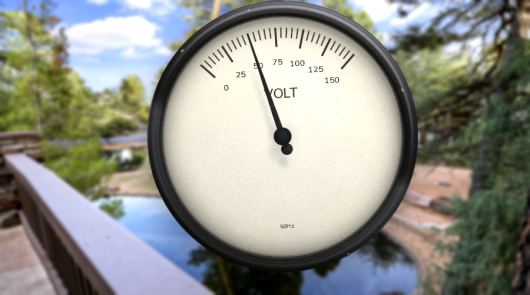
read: 50 V
